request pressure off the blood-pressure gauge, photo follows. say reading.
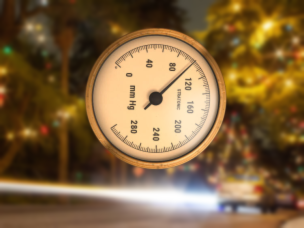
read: 100 mmHg
